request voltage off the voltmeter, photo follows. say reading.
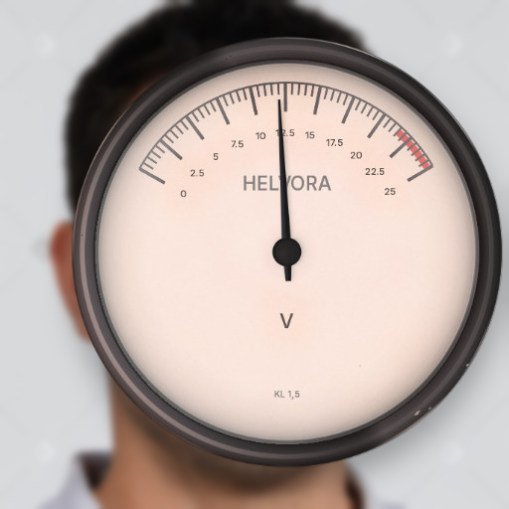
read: 12 V
